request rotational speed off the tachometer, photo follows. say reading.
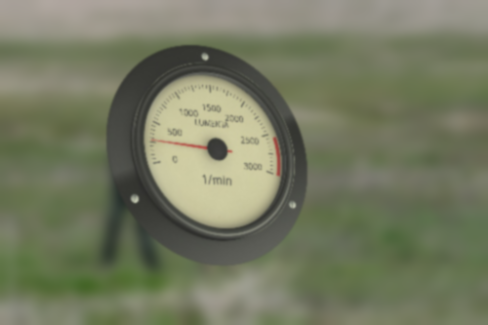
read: 250 rpm
